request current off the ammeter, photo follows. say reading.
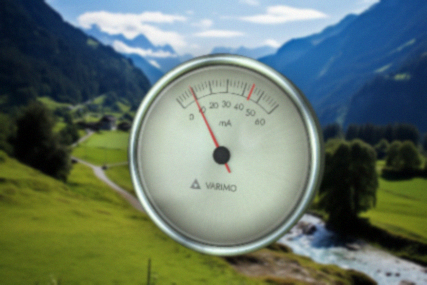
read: 10 mA
